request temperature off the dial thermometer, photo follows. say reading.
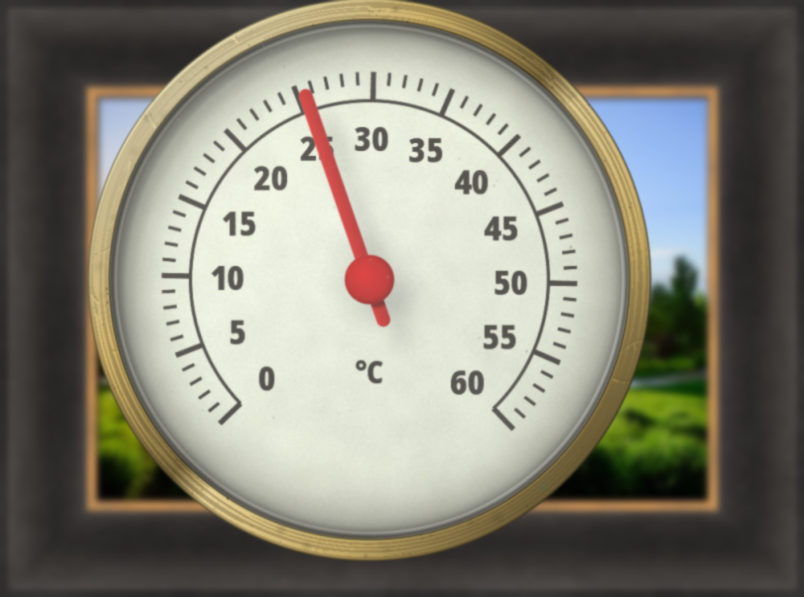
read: 25.5 °C
